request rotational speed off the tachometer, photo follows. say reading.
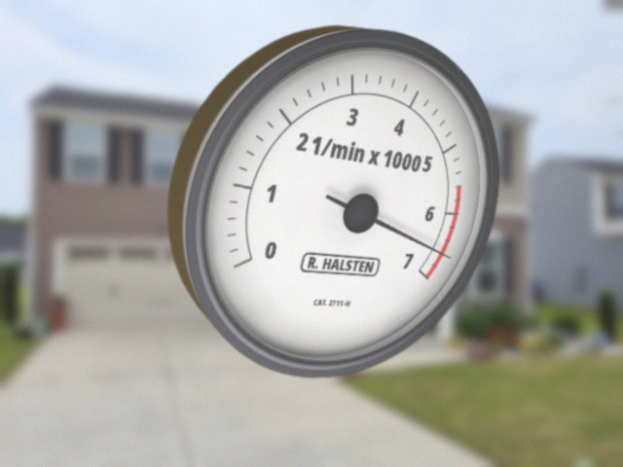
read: 6600 rpm
